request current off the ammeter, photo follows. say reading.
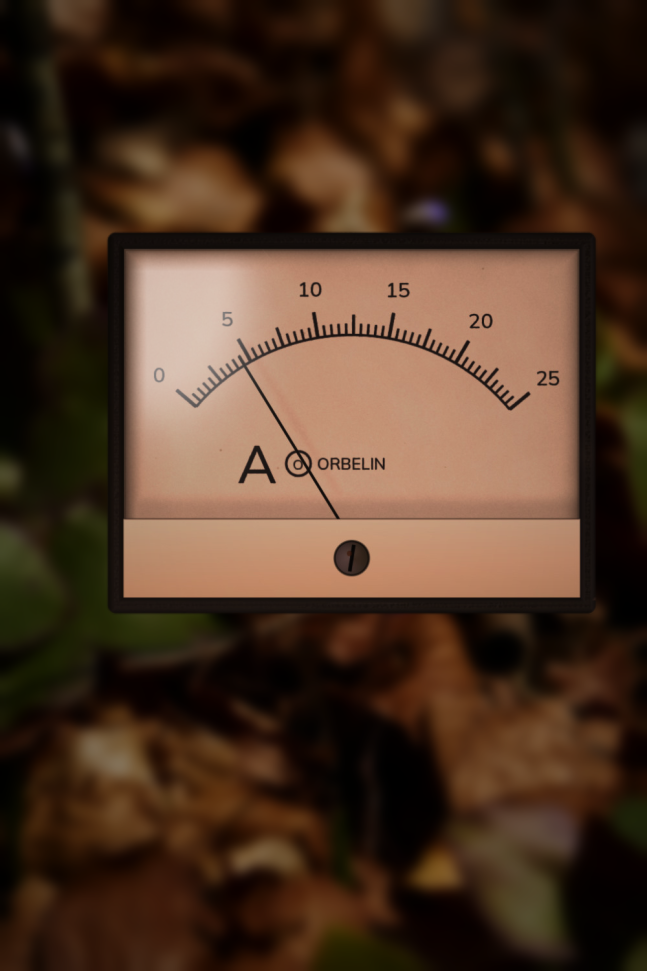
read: 4.5 A
